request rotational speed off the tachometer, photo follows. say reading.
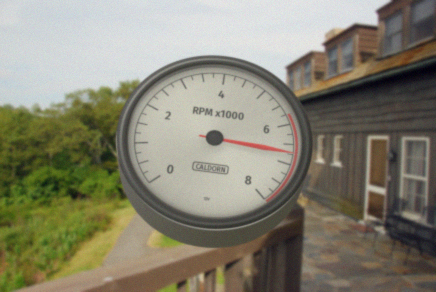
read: 6750 rpm
